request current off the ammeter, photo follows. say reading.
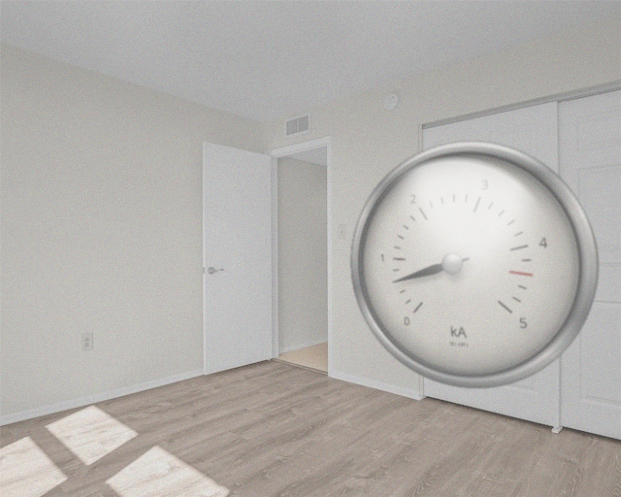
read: 0.6 kA
